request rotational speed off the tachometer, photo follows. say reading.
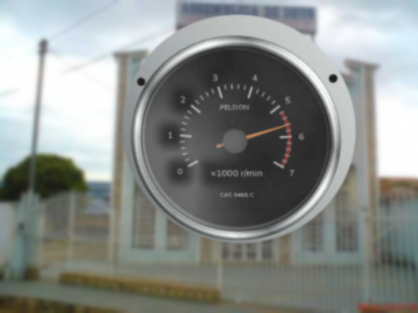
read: 5600 rpm
